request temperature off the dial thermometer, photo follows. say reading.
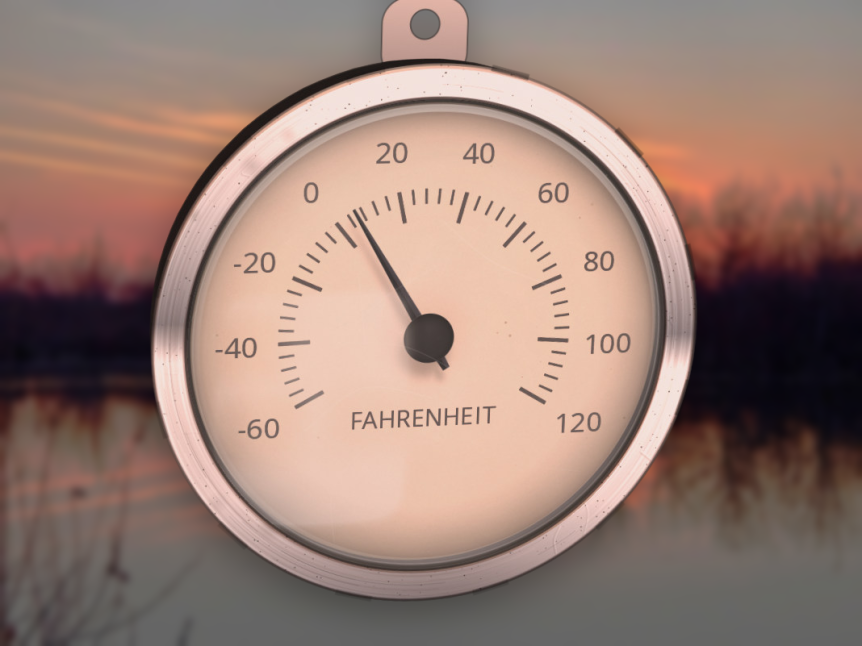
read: 6 °F
